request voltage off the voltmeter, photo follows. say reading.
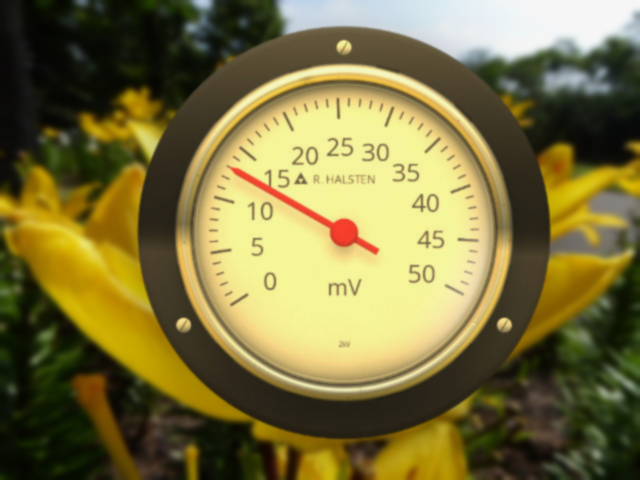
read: 13 mV
